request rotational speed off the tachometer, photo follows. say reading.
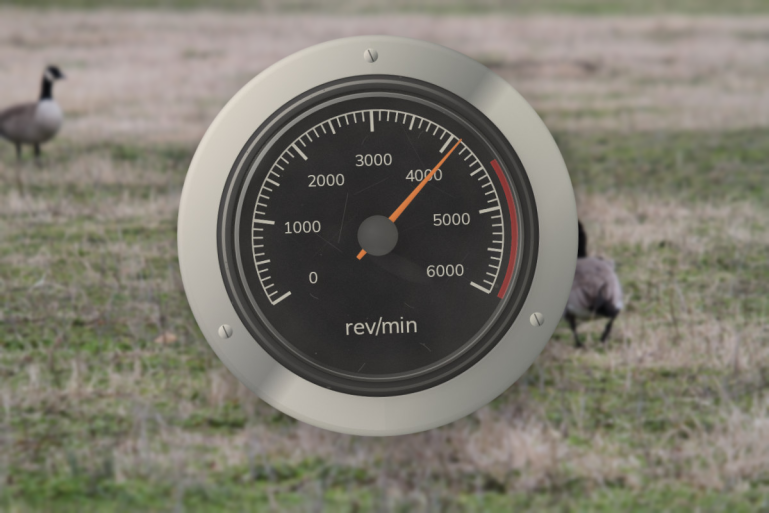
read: 4100 rpm
